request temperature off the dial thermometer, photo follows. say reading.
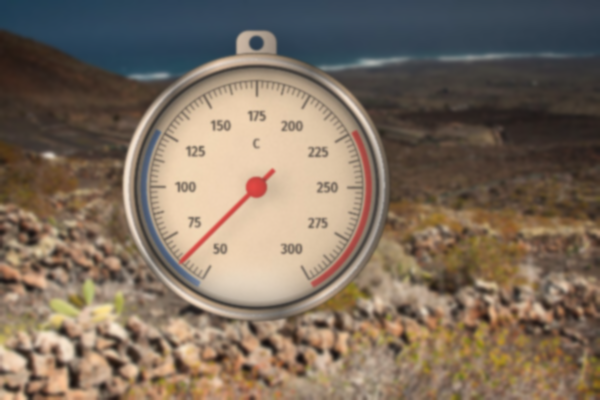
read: 62.5 °C
